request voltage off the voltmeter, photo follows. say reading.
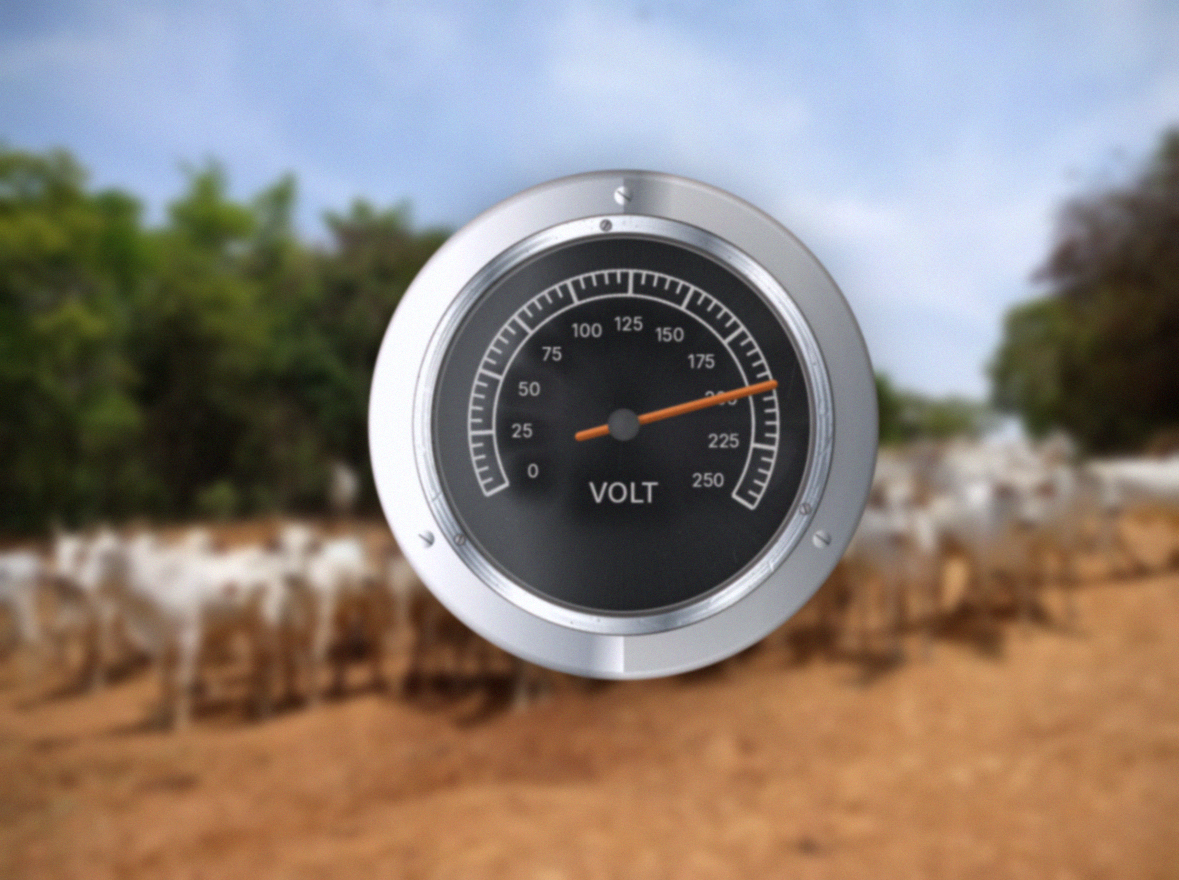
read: 200 V
